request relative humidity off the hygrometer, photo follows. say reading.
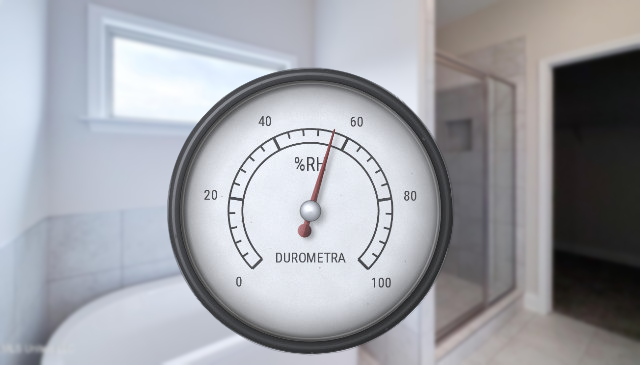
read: 56 %
